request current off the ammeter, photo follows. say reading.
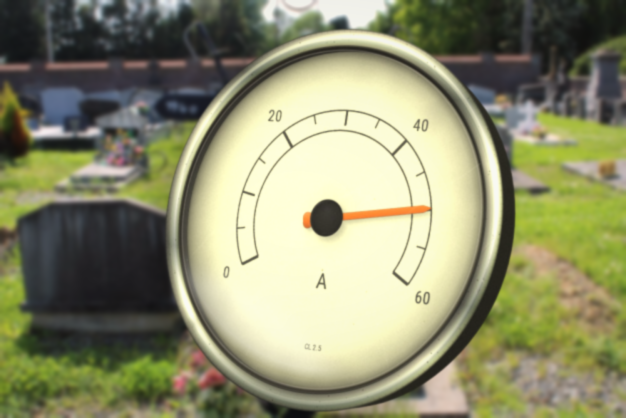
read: 50 A
